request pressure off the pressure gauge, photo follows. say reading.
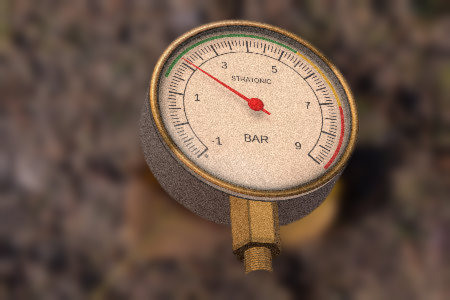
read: 2 bar
